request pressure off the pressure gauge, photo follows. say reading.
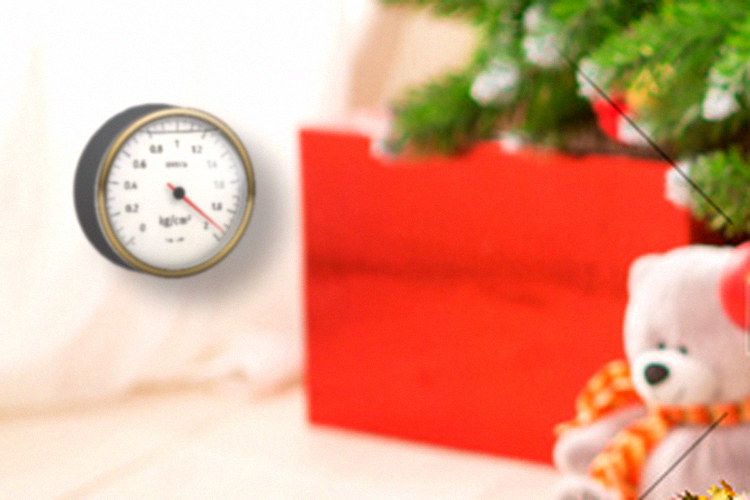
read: 1.95 kg/cm²
